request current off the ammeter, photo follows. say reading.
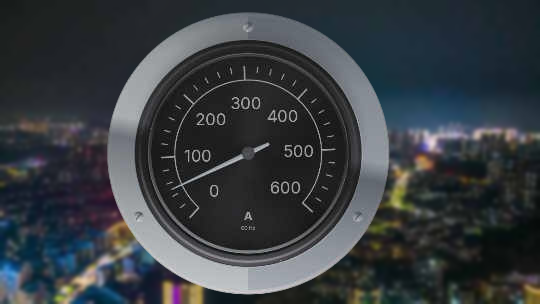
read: 50 A
